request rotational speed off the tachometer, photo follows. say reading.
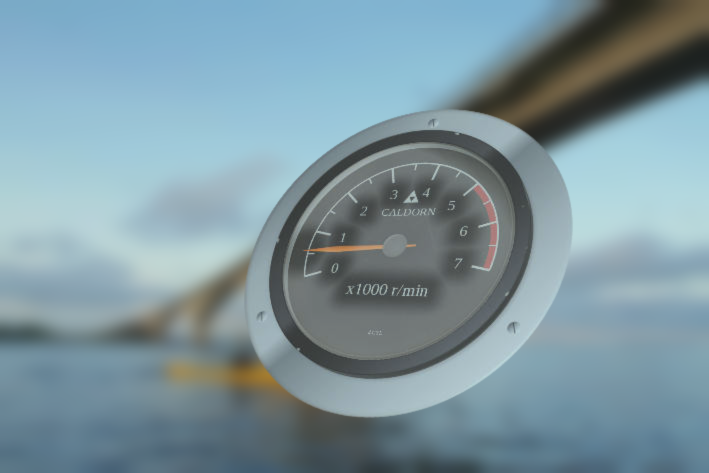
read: 500 rpm
